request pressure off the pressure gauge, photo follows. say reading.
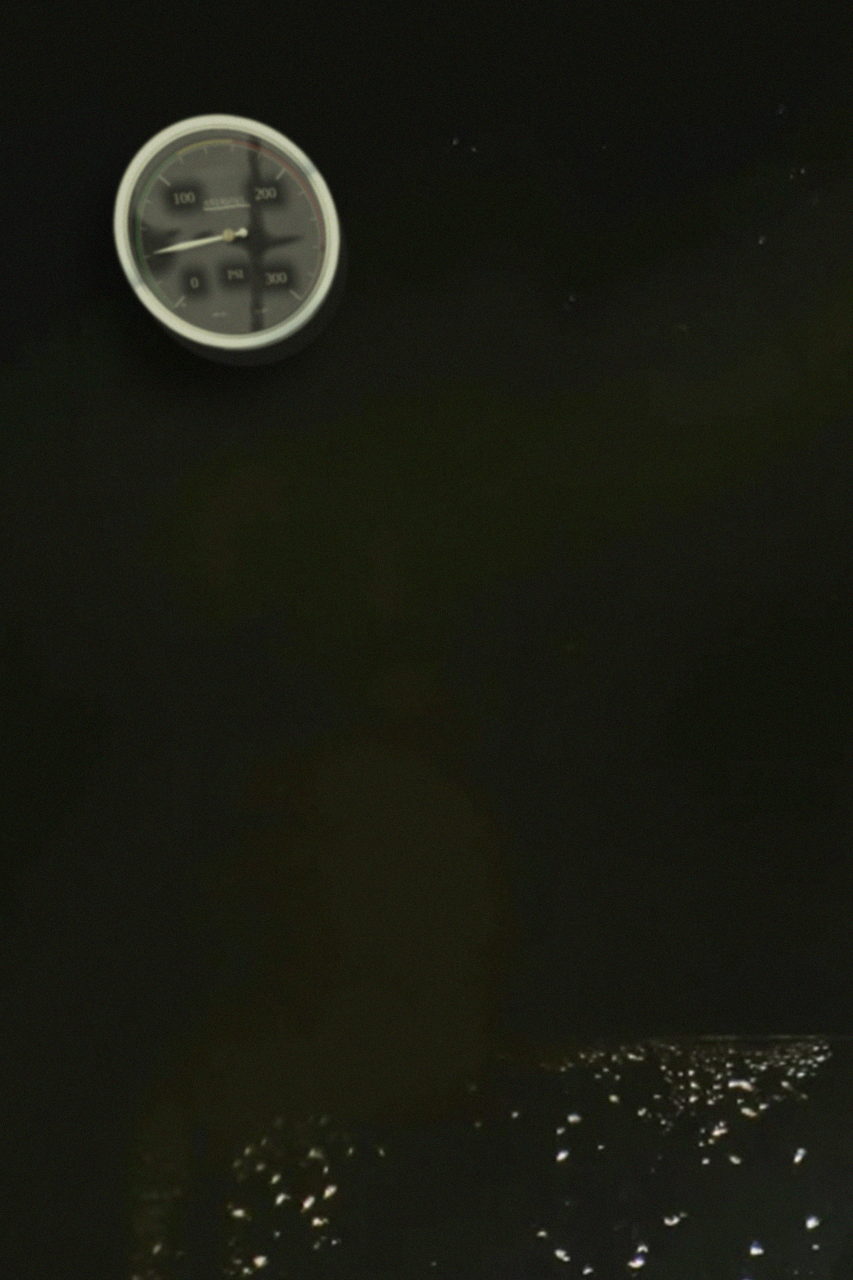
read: 40 psi
